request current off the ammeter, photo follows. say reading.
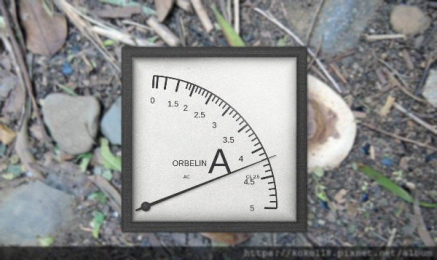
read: 4.2 A
